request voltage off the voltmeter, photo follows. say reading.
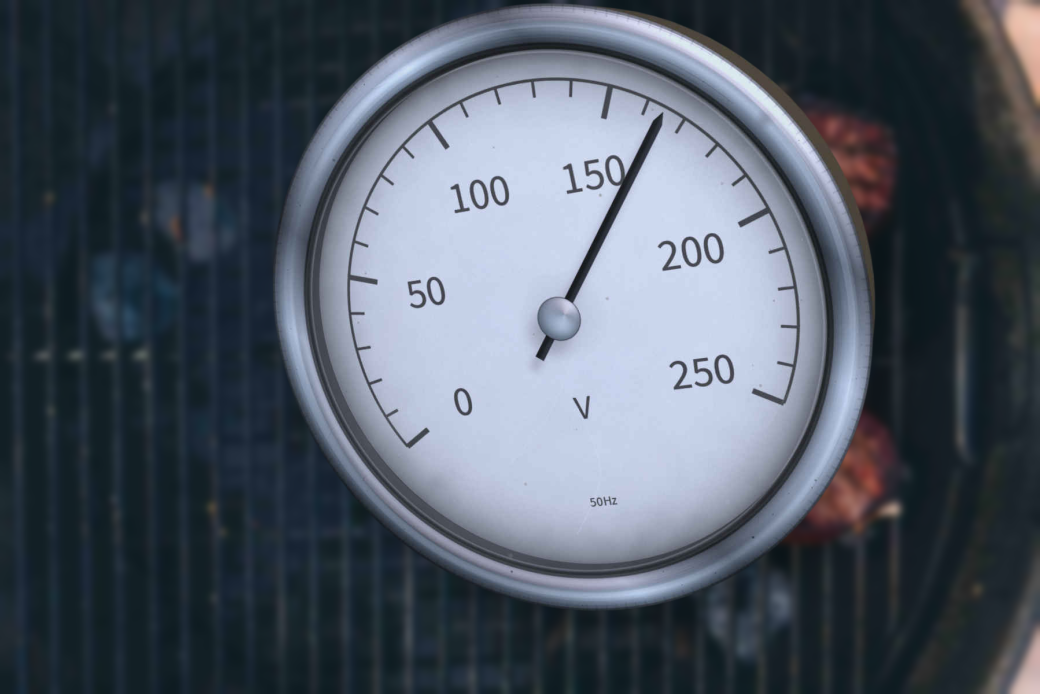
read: 165 V
